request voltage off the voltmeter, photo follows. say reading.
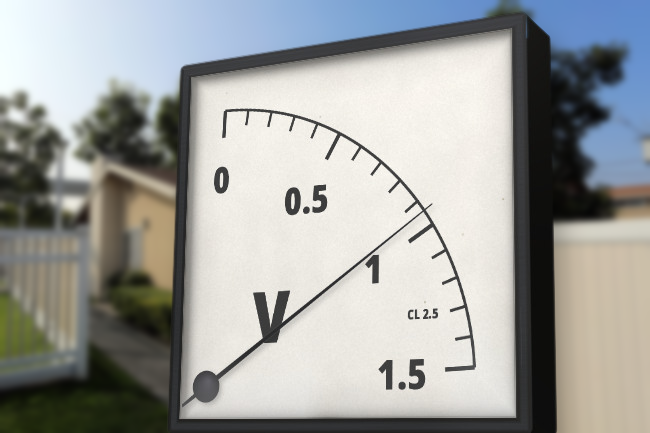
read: 0.95 V
